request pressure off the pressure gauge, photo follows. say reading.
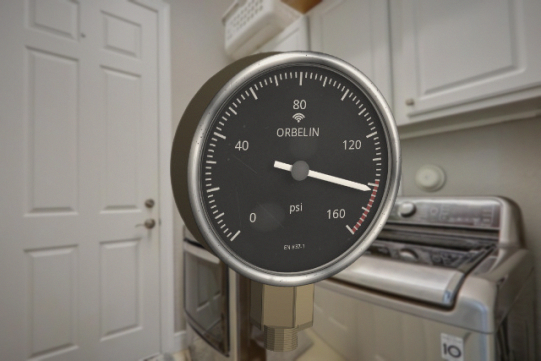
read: 142 psi
